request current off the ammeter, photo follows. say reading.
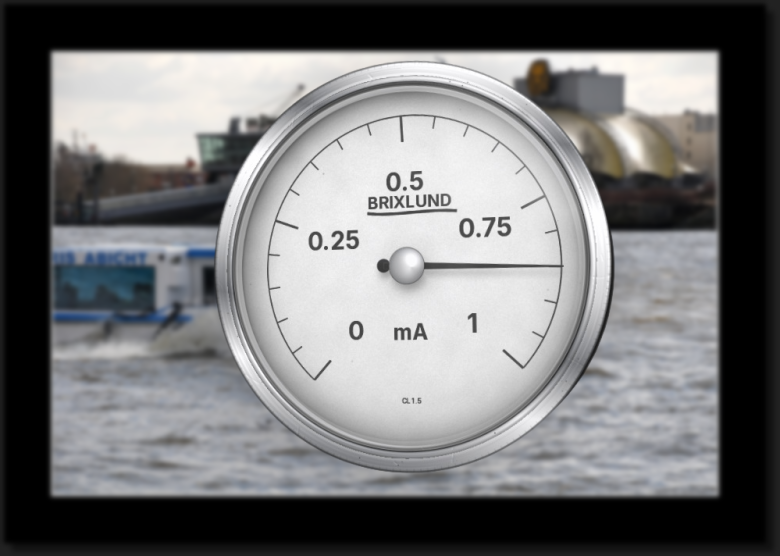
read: 0.85 mA
